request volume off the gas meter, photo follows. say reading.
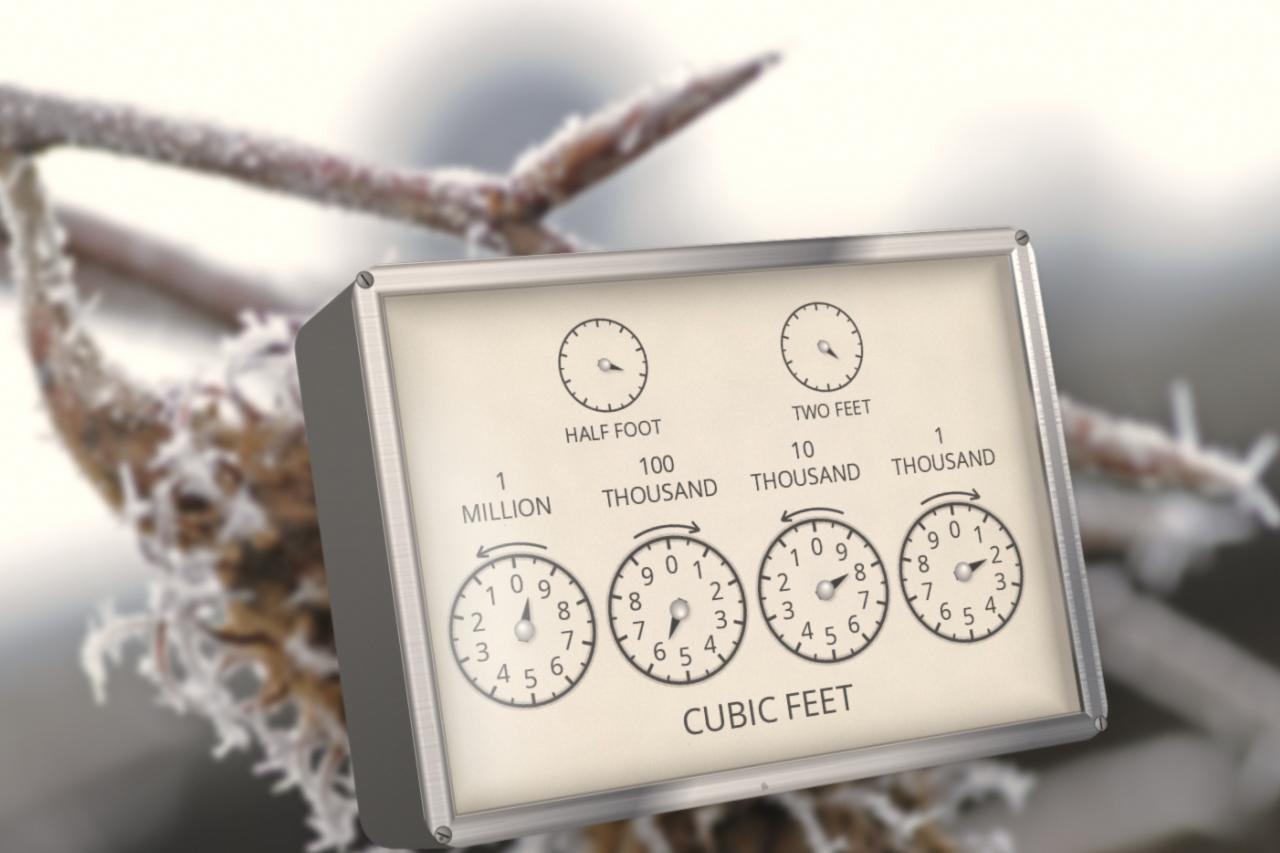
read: 958200 ft³
